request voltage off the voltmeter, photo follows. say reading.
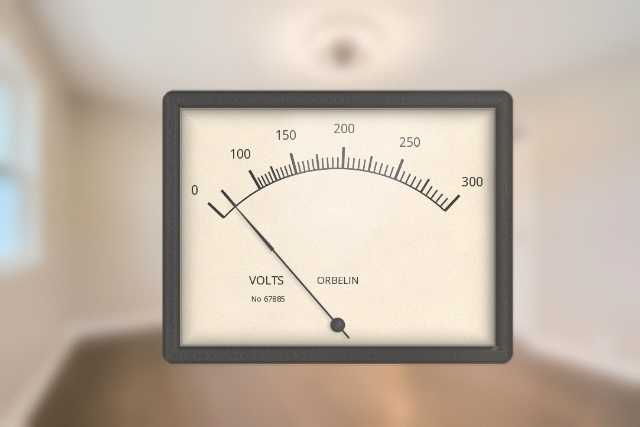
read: 50 V
